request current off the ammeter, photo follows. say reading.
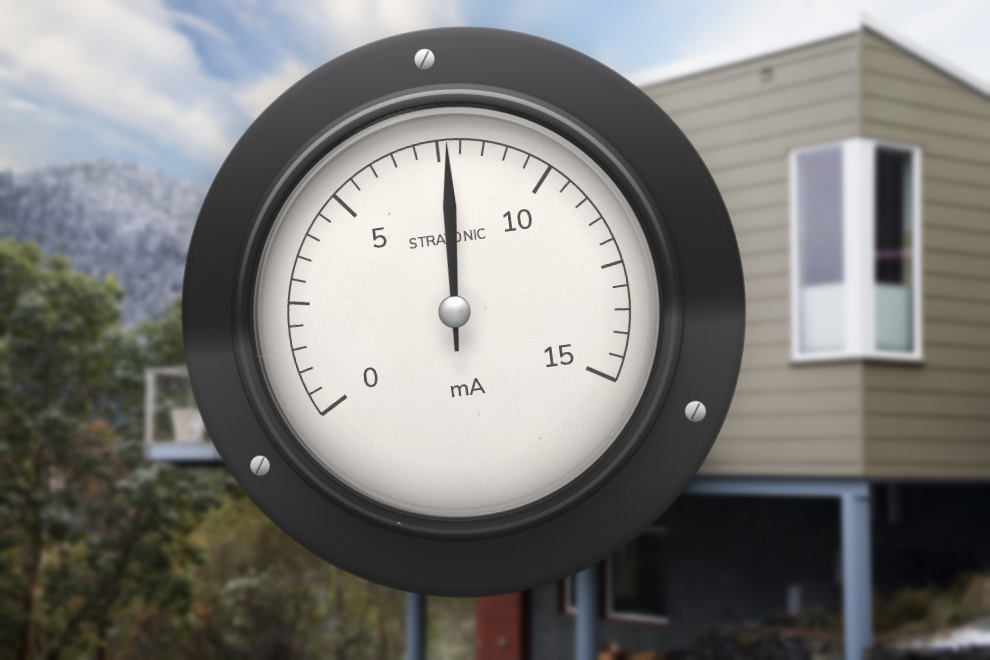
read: 7.75 mA
